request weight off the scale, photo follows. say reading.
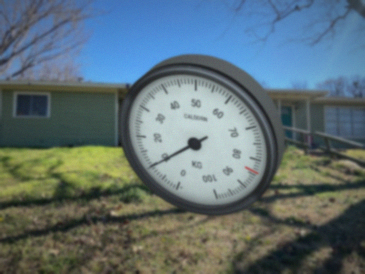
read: 10 kg
